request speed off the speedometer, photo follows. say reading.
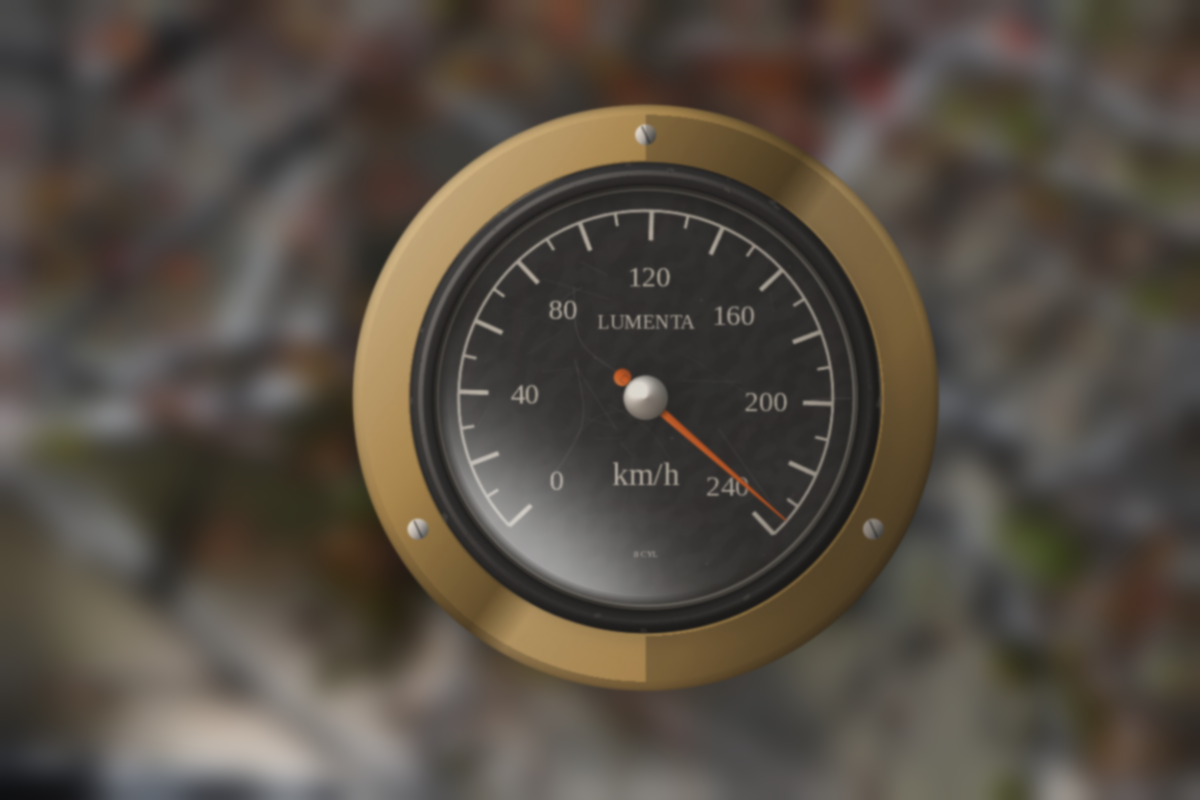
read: 235 km/h
